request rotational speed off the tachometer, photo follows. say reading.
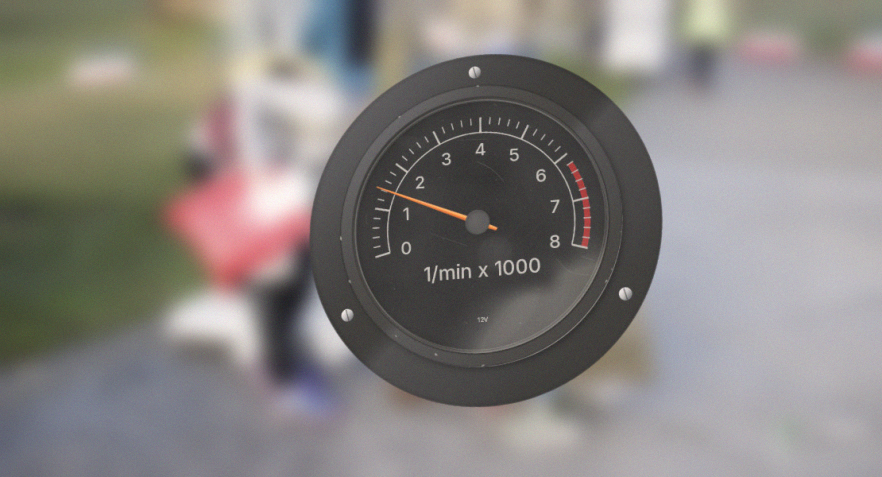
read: 1400 rpm
